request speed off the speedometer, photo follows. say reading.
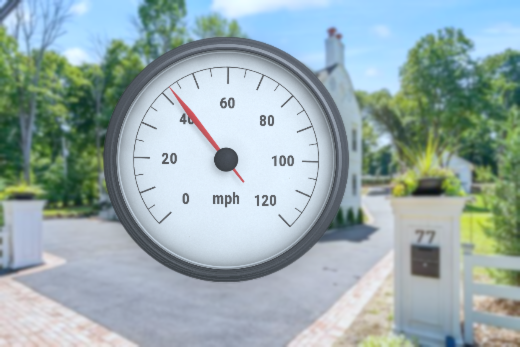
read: 42.5 mph
